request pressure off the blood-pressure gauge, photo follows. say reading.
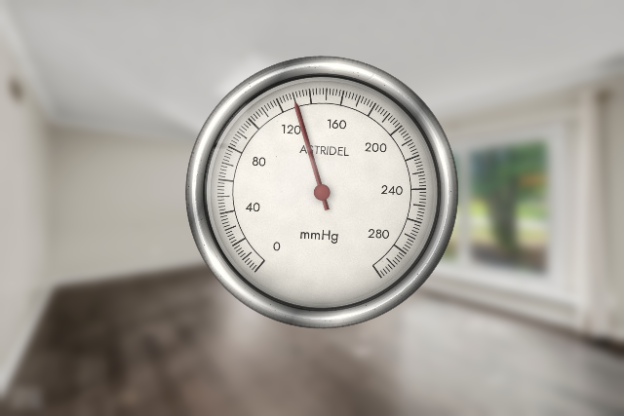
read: 130 mmHg
